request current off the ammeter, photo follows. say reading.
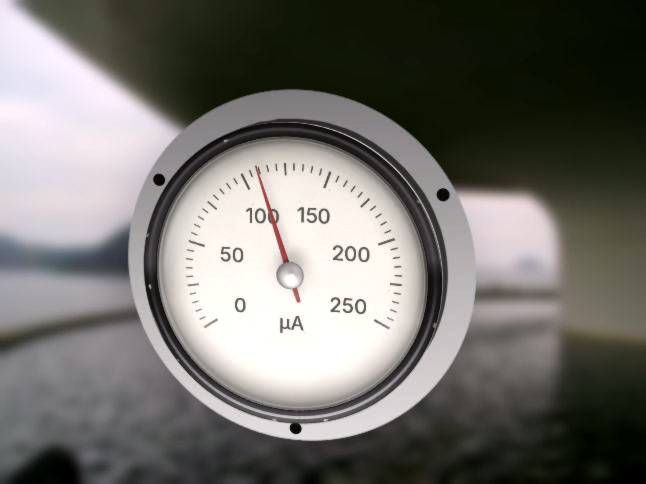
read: 110 µA
